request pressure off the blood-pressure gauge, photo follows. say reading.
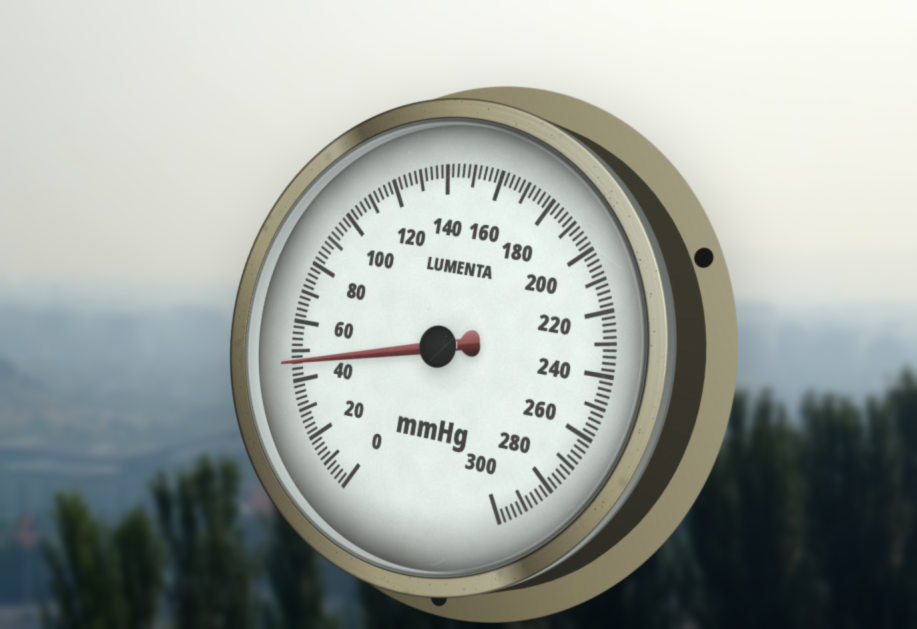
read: 46 mmHg
